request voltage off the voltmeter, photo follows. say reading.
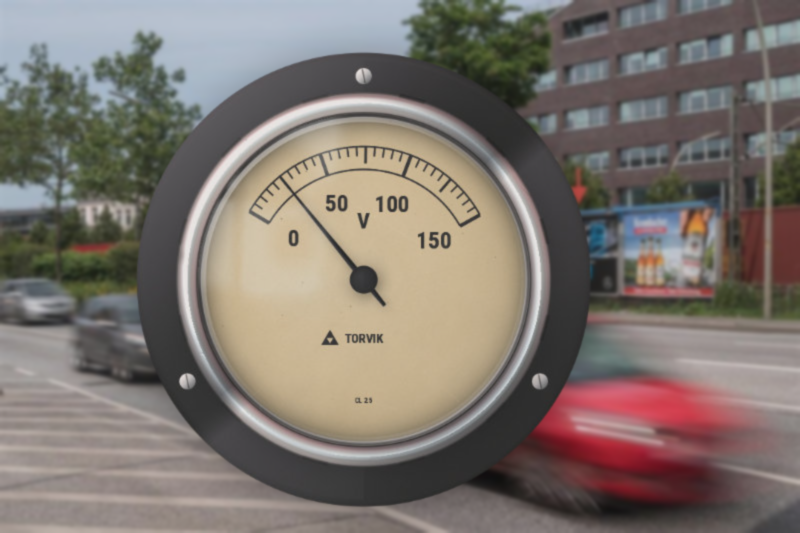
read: 25 V
